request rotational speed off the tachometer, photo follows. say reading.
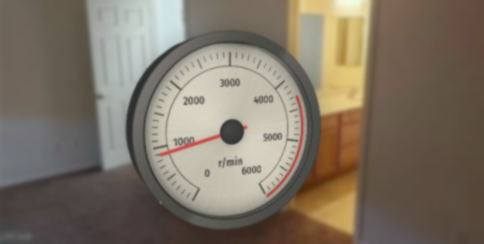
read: 900 rpm
